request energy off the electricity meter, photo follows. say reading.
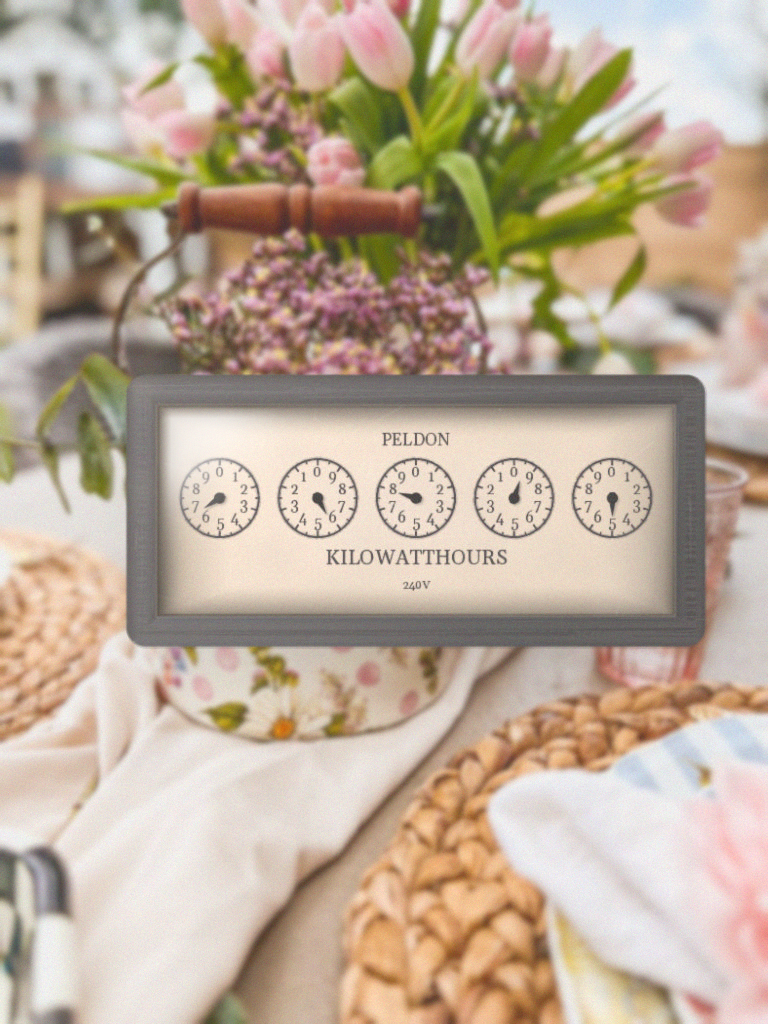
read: 65795 kWh
